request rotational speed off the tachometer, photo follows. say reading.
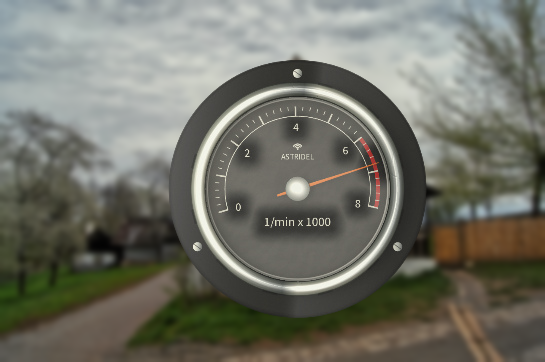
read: 6800 rpm
